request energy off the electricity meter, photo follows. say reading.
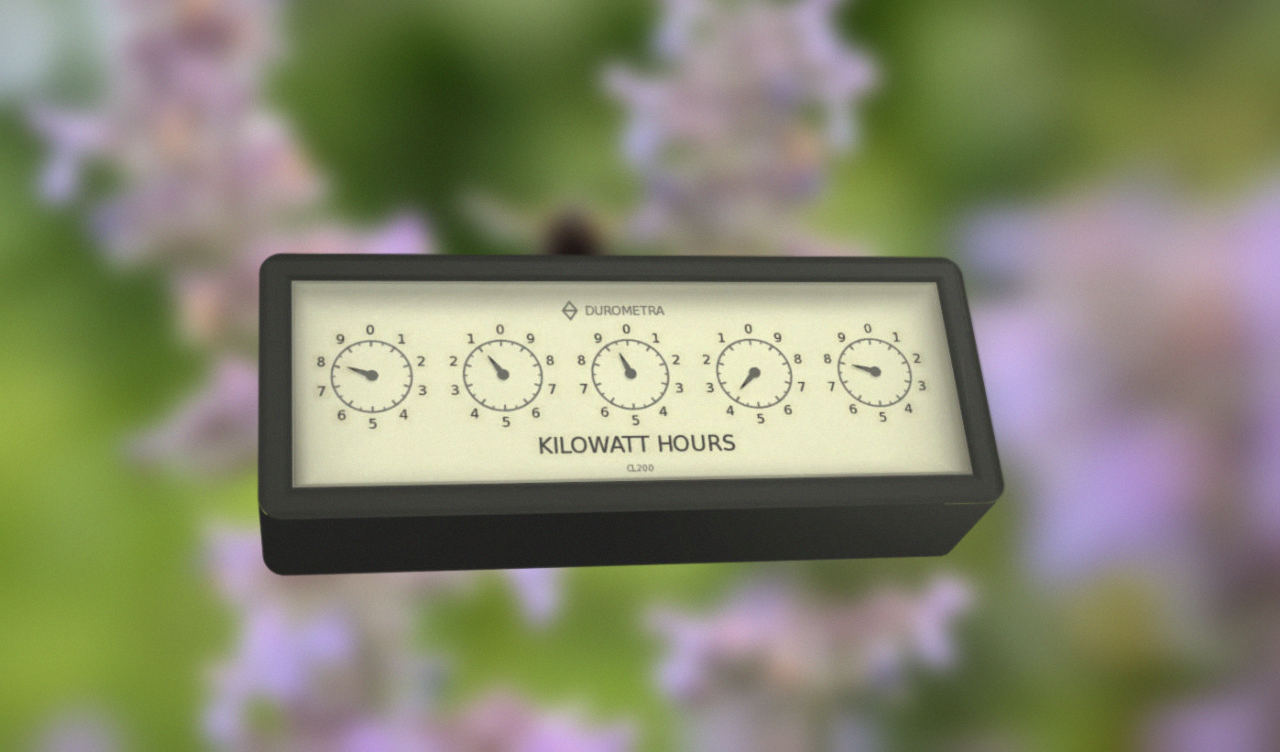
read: 80938 kWh
